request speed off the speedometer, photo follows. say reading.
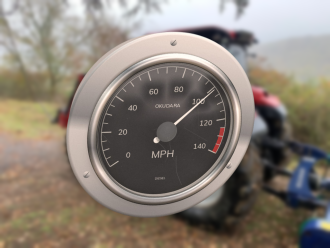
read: 100 mph
